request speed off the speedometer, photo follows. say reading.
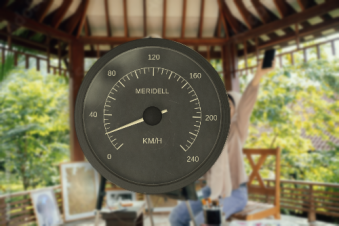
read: 20 km/h
